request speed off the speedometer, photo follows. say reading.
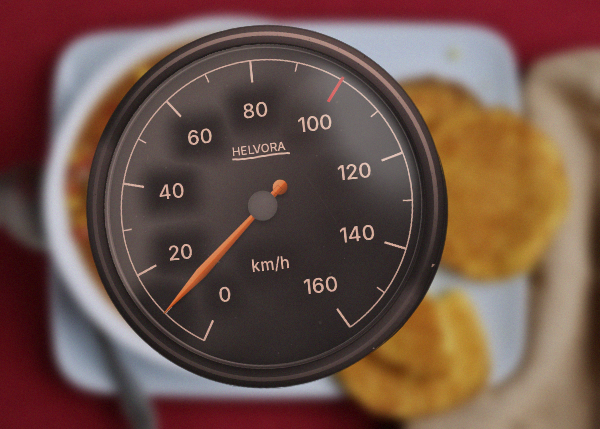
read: 10 km/h
